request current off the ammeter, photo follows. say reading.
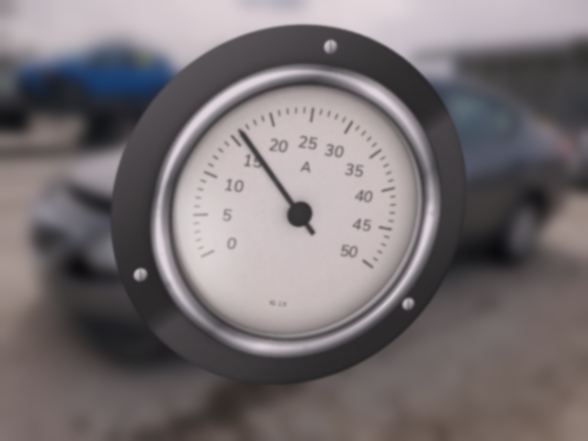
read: 16 A
